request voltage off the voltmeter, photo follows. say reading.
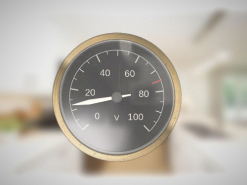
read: 12.5 V
